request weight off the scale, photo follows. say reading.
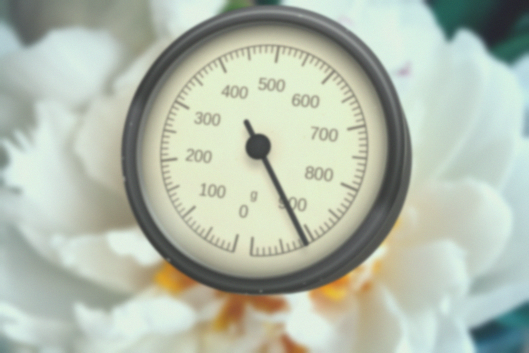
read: 910 g
